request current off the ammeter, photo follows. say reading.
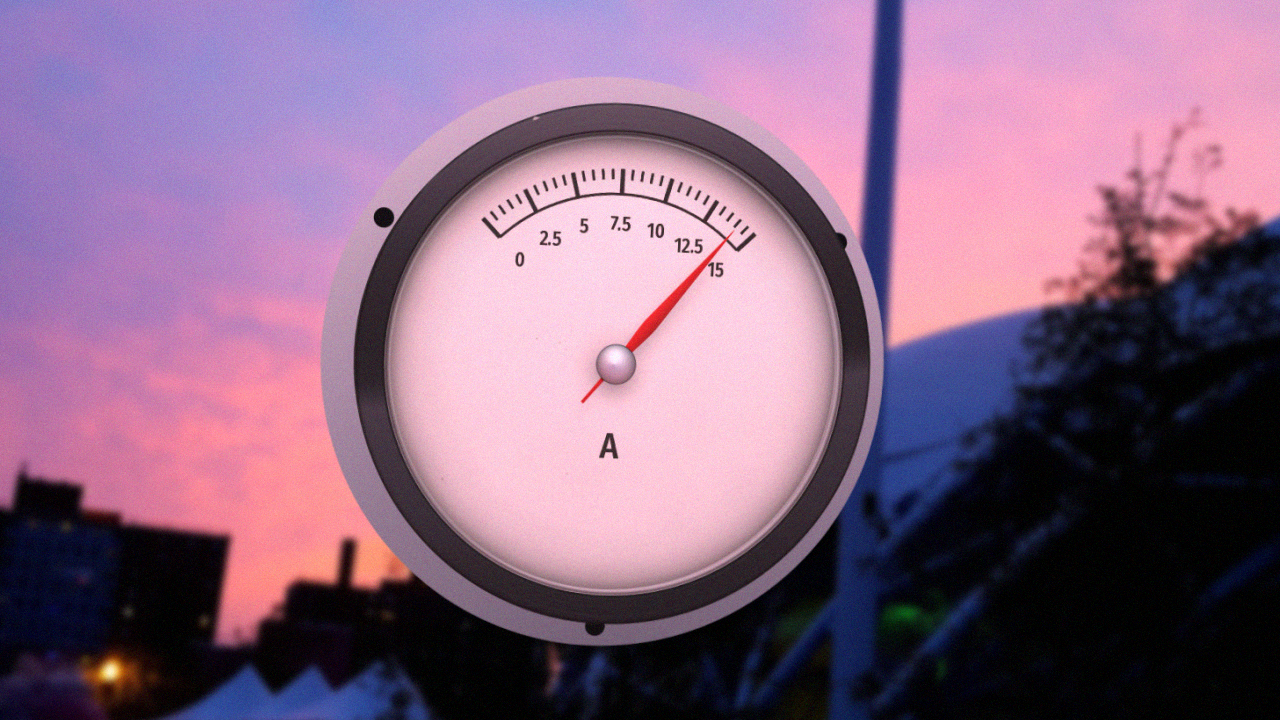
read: 14 A
